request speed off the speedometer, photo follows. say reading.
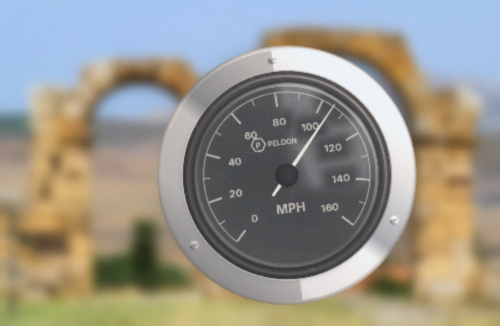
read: 105 mph
